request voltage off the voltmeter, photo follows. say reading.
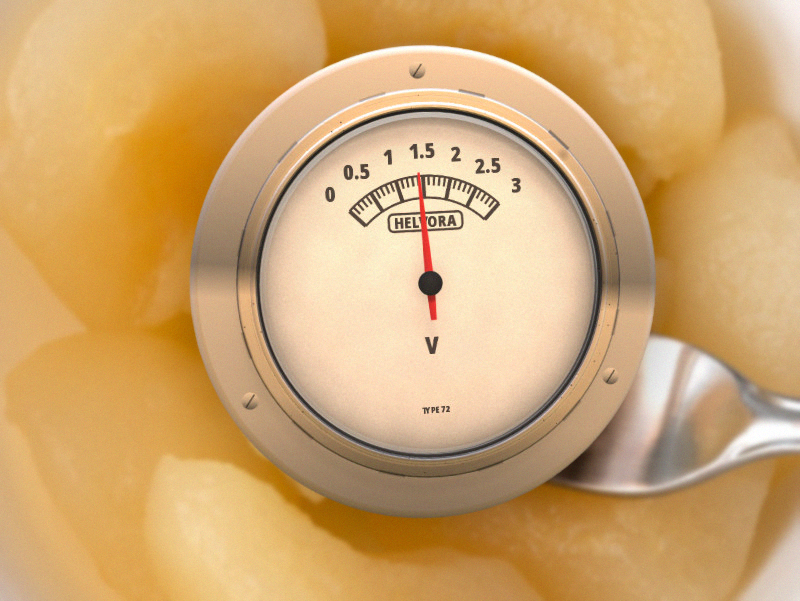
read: 1.4 V
